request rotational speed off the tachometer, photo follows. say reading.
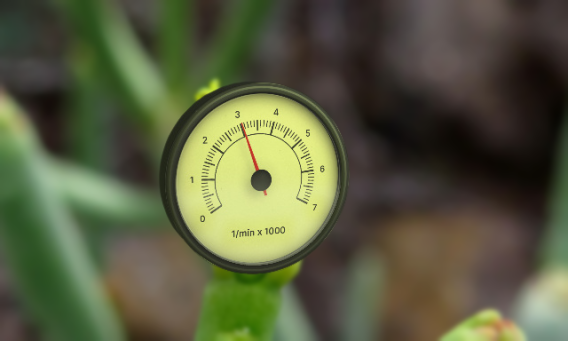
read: 3000 rpm
